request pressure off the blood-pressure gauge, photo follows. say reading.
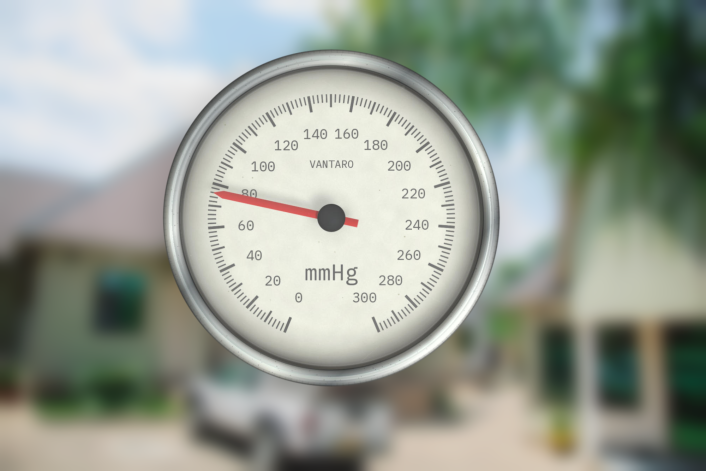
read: 76 mmHg
